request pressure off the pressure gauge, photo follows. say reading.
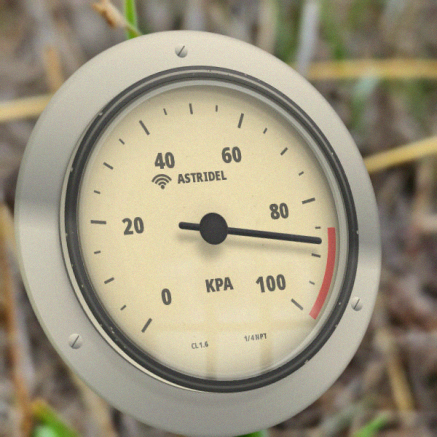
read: 87.5 kPa
